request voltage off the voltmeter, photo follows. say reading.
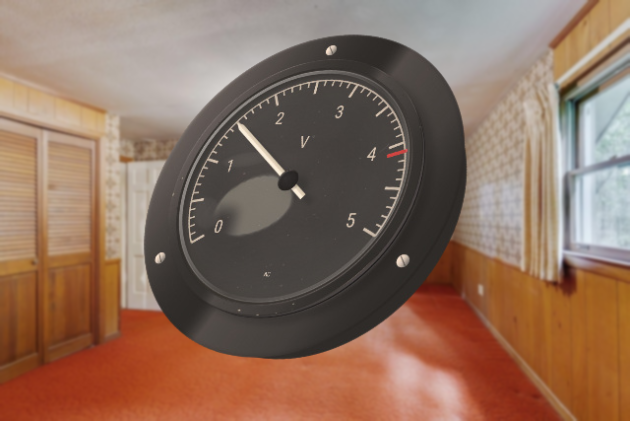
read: 1.5 V
